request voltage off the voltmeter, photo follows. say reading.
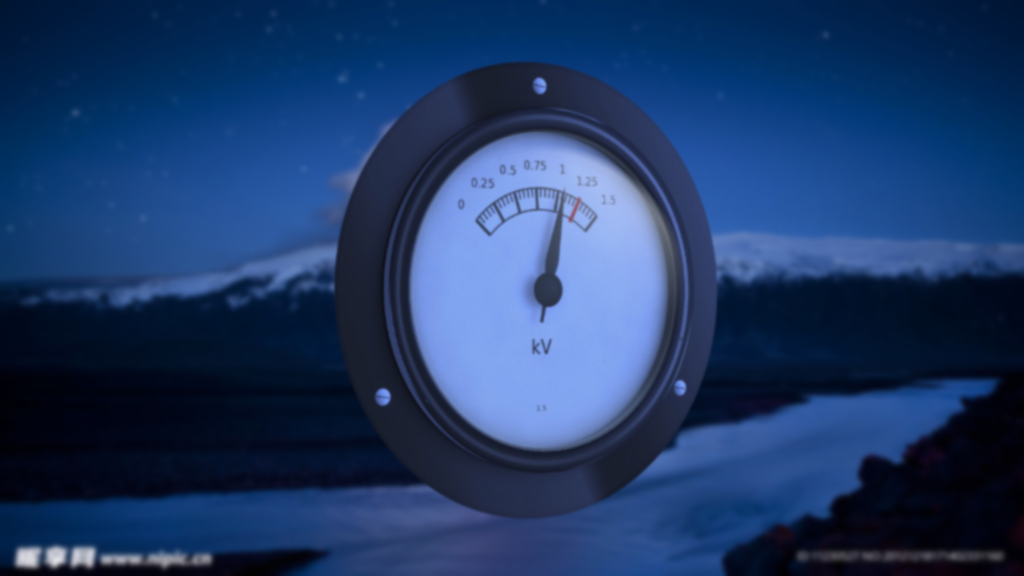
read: 1 kV
